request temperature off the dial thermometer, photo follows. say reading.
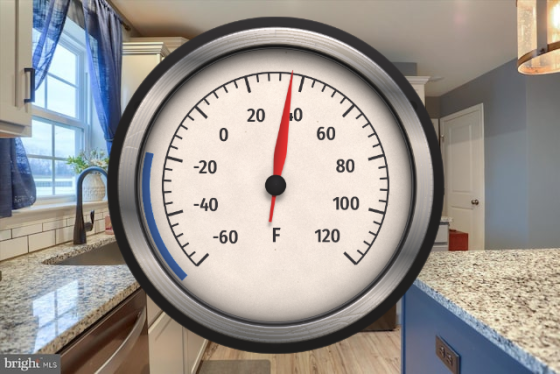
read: 36 °F
